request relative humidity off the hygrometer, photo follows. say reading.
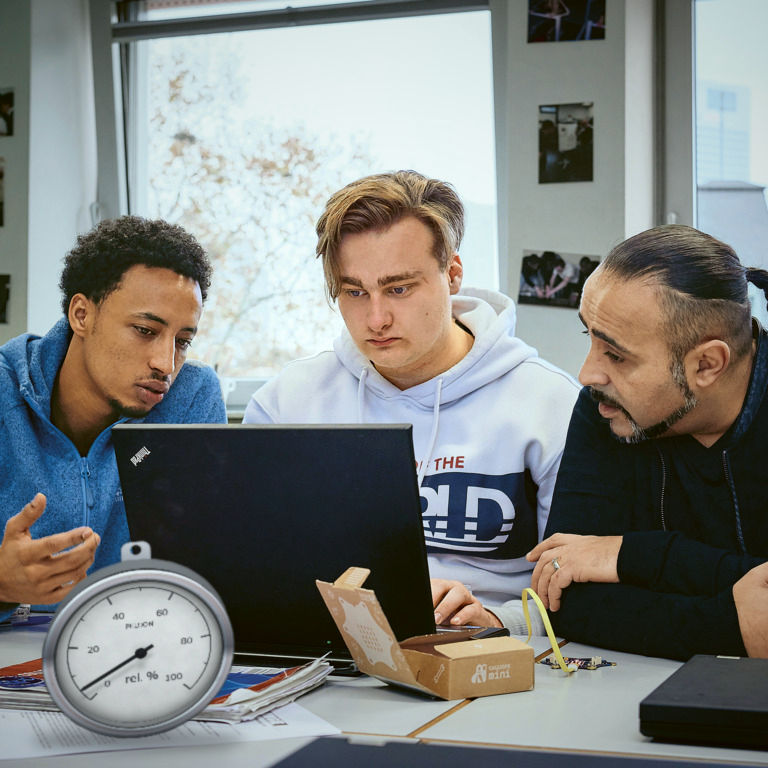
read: 5 %
